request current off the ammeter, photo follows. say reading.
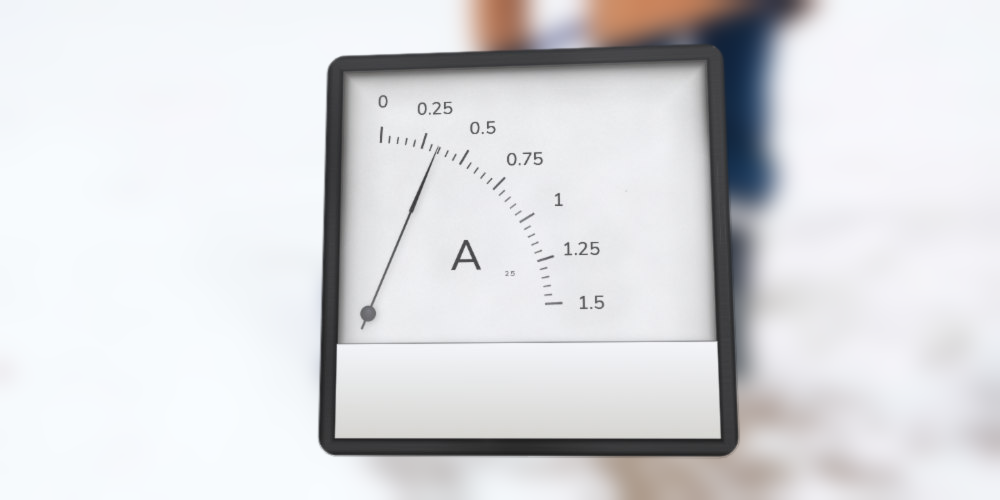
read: 0.35 A
